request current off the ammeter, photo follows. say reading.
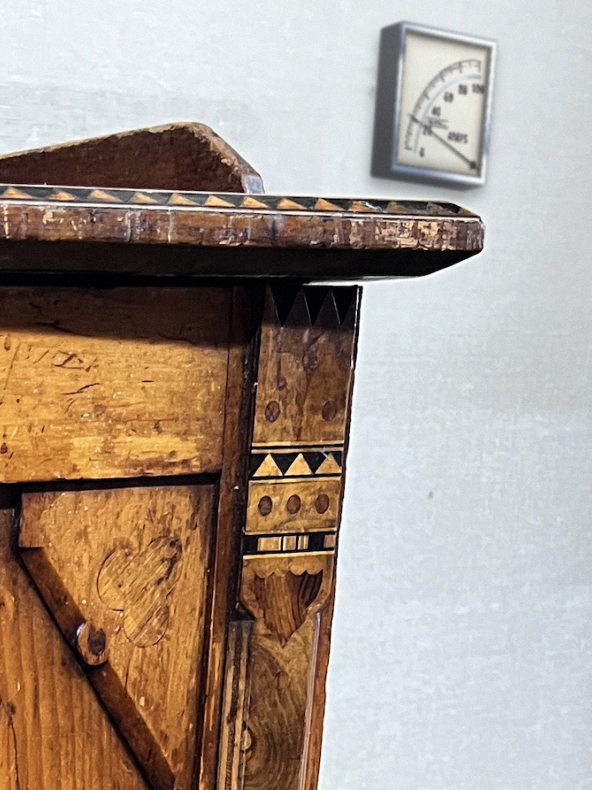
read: 20 A
